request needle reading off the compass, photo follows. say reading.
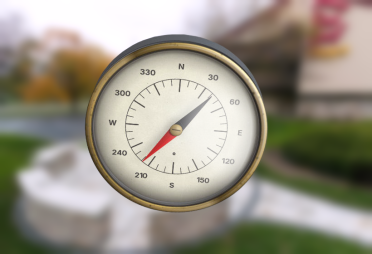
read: 220 °
